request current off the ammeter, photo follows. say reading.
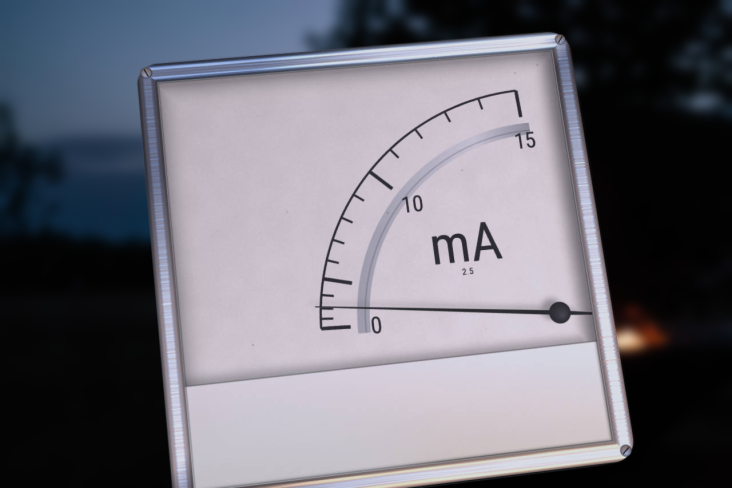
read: 3 mA
